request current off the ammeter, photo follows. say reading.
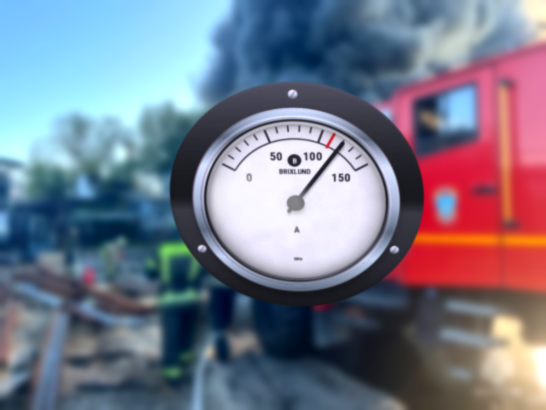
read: 120 A
